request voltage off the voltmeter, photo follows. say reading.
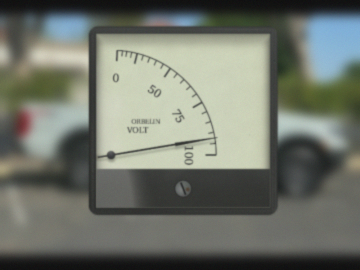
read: 92.5 V
